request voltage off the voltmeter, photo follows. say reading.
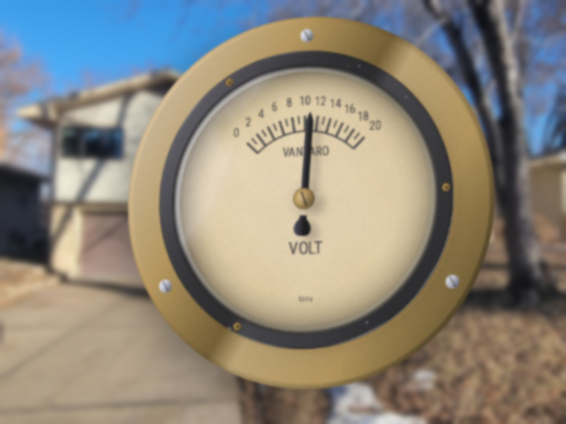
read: 11 V
